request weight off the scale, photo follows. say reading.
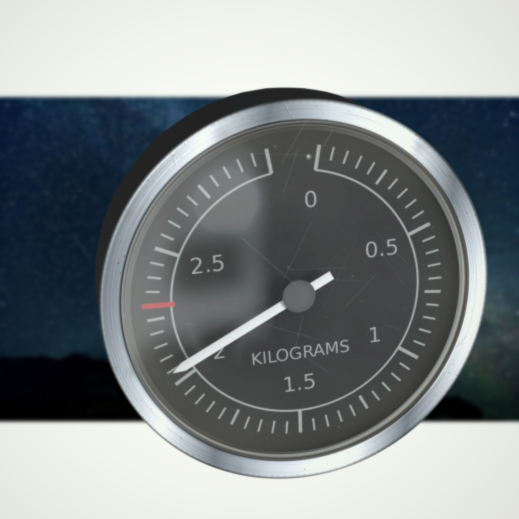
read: 2.05 kg
